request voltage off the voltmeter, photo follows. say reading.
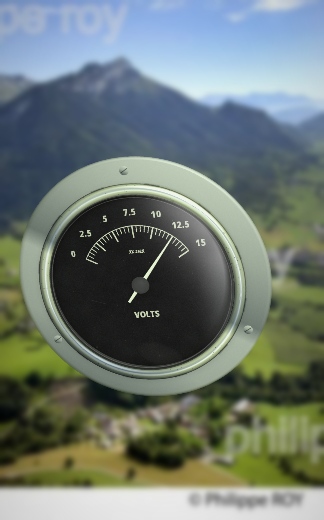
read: 12.5 V
